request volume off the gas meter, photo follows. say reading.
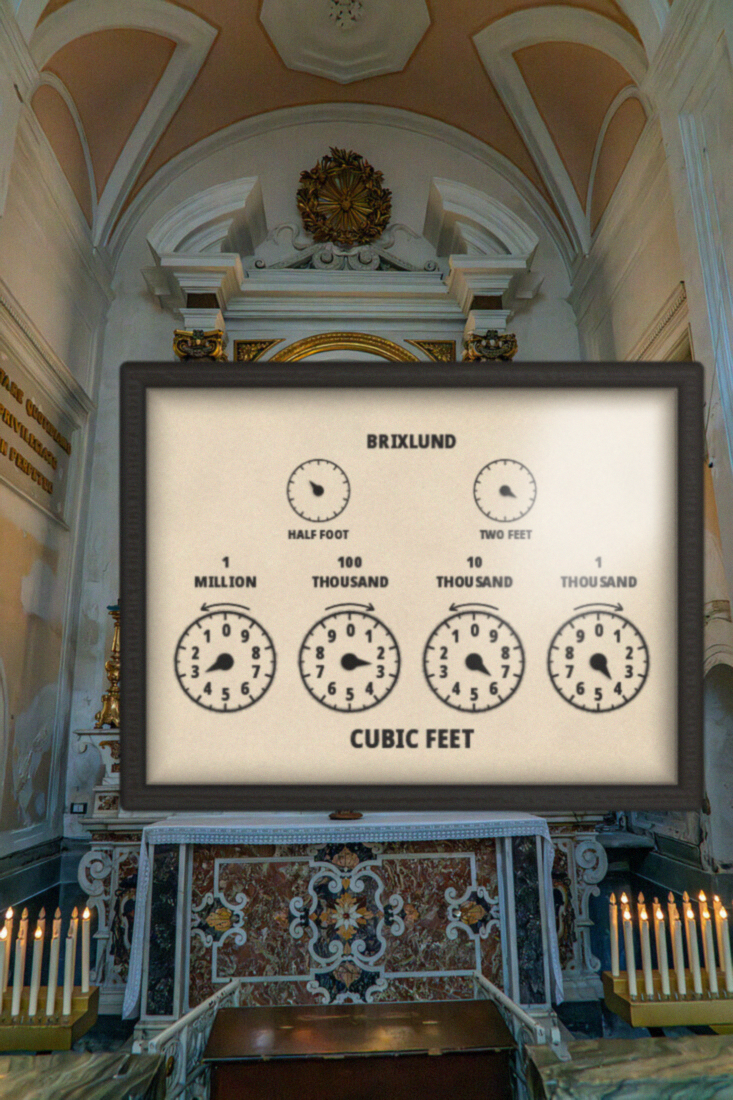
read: 326400 ft³
